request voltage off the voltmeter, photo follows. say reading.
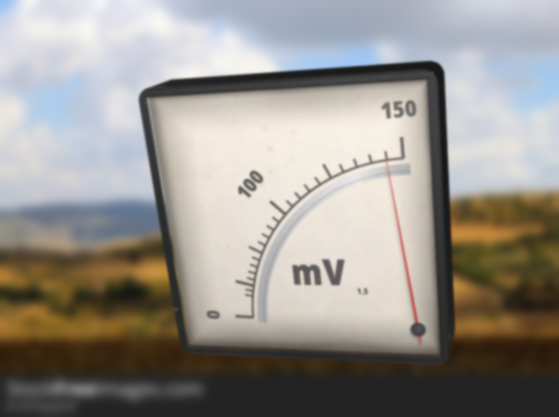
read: 145 mV
